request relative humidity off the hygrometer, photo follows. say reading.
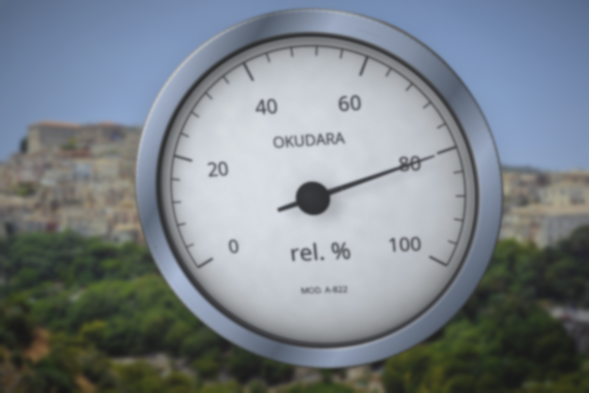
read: 80 %
